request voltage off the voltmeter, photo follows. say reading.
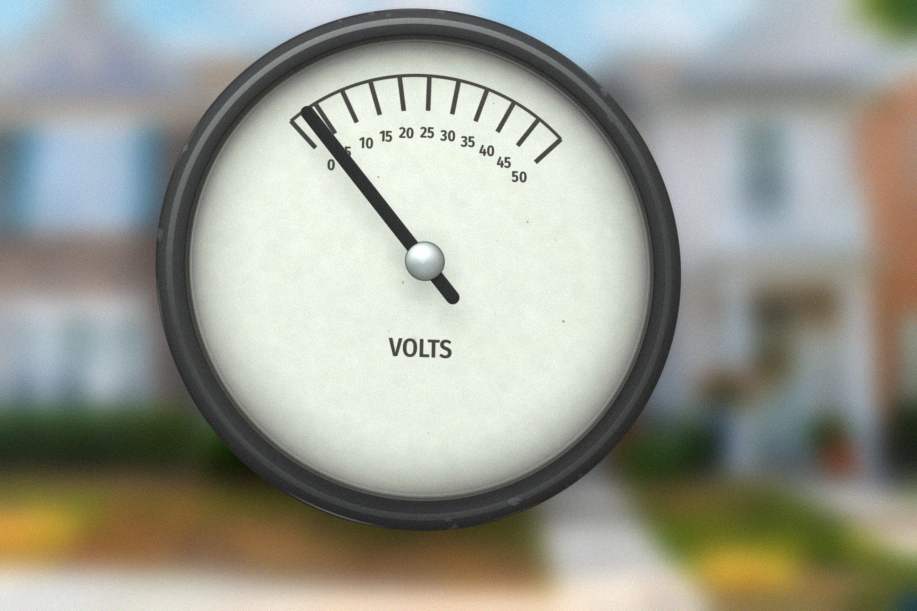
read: 2.5 V
